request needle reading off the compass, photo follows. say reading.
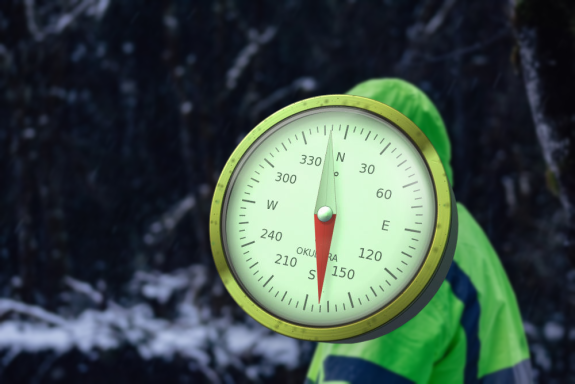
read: 170 °
